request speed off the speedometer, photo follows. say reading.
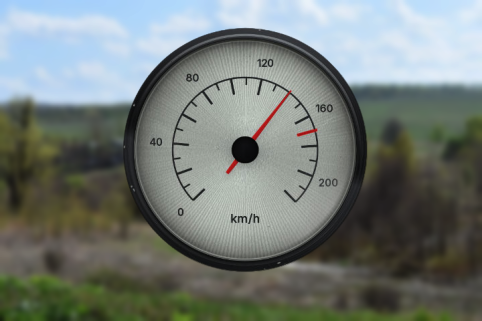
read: 140 km/h
